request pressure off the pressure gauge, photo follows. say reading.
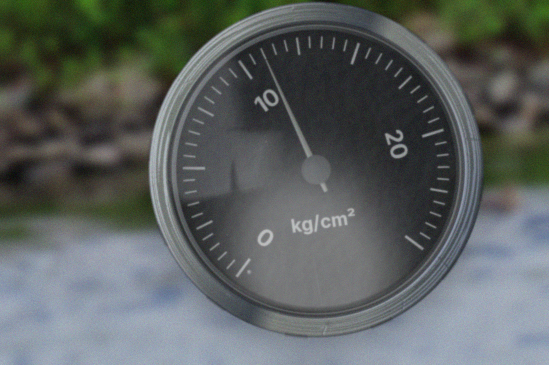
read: 11 kg/cm²
